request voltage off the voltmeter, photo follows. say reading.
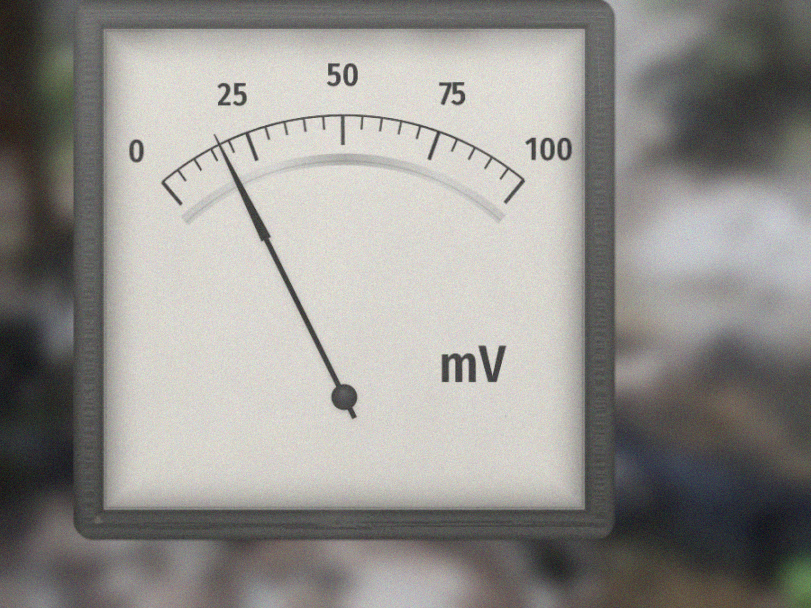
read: 17.5 mV
